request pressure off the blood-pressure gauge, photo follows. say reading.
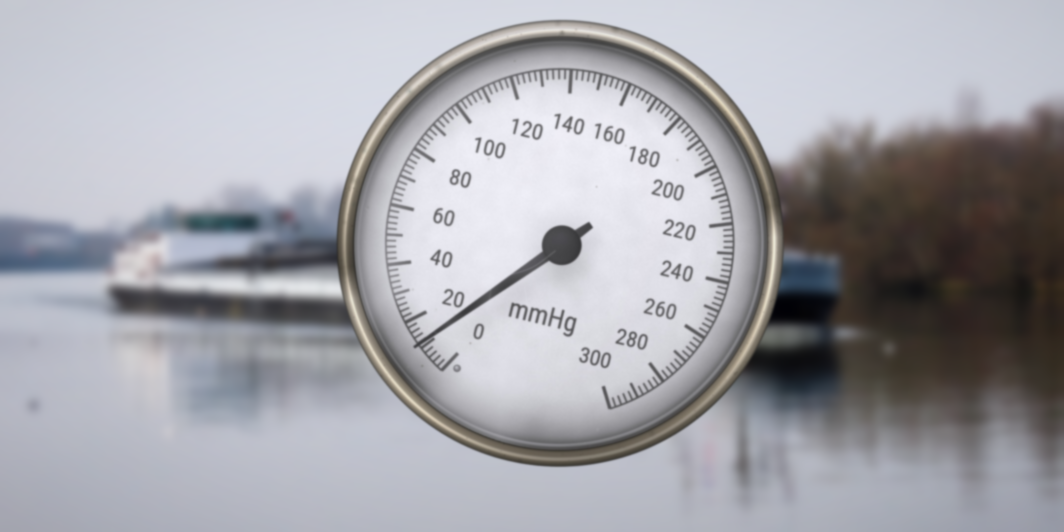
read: 12 mmHg
